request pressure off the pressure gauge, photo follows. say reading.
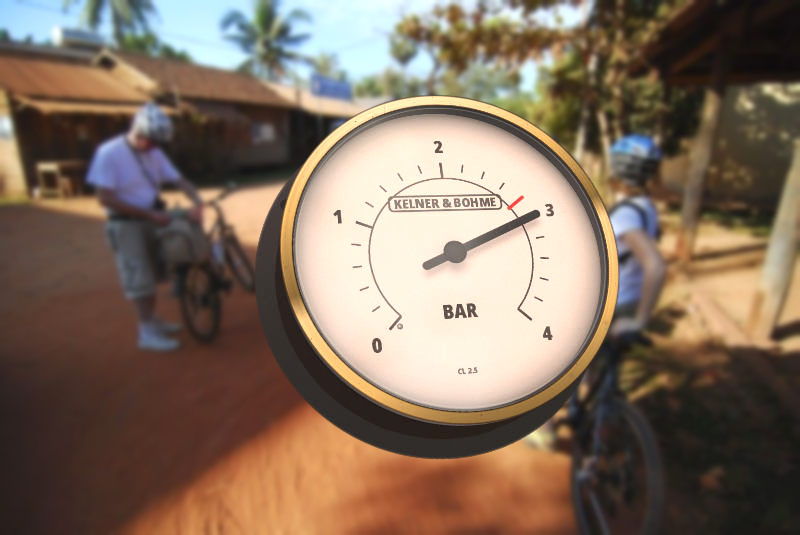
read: 3 bar
